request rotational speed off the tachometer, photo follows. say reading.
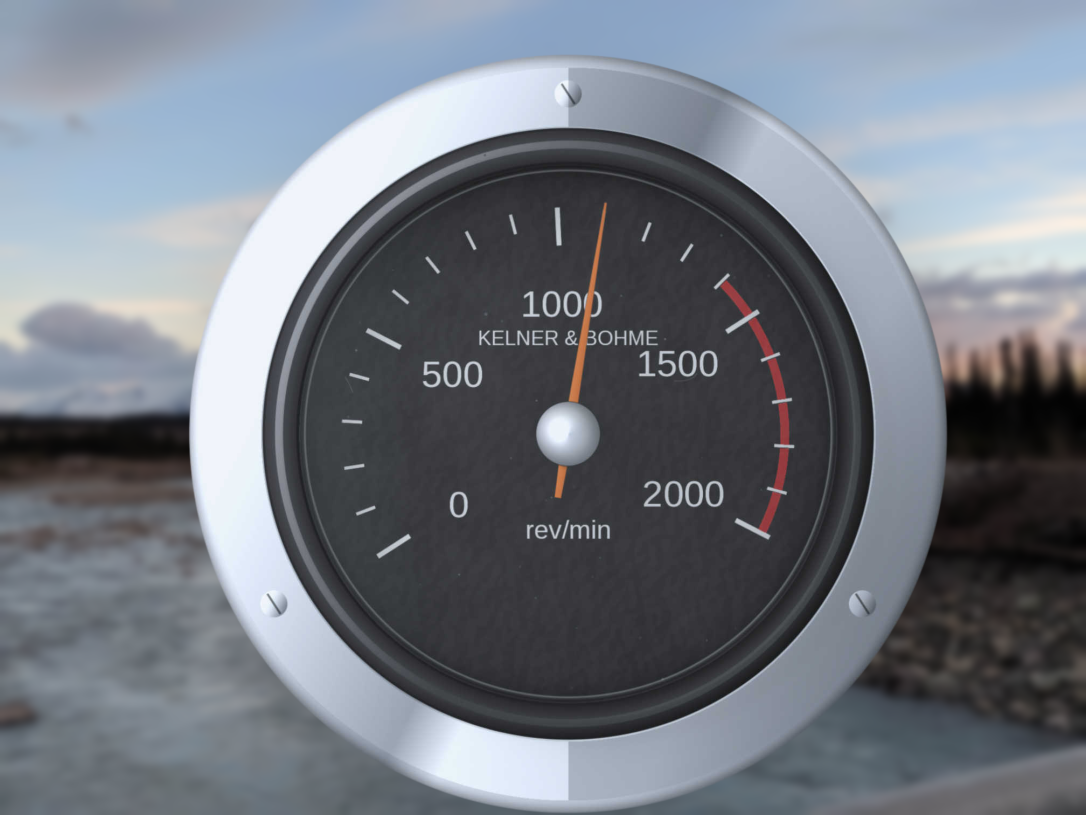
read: 1100 rpm
